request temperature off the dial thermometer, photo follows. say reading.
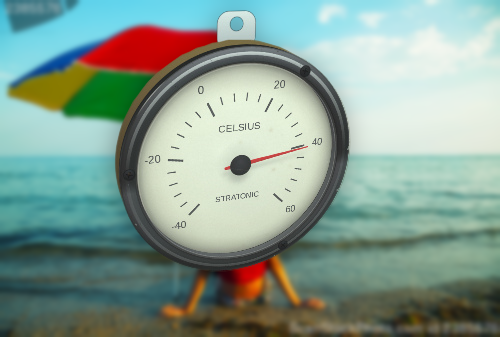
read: 40 °C
